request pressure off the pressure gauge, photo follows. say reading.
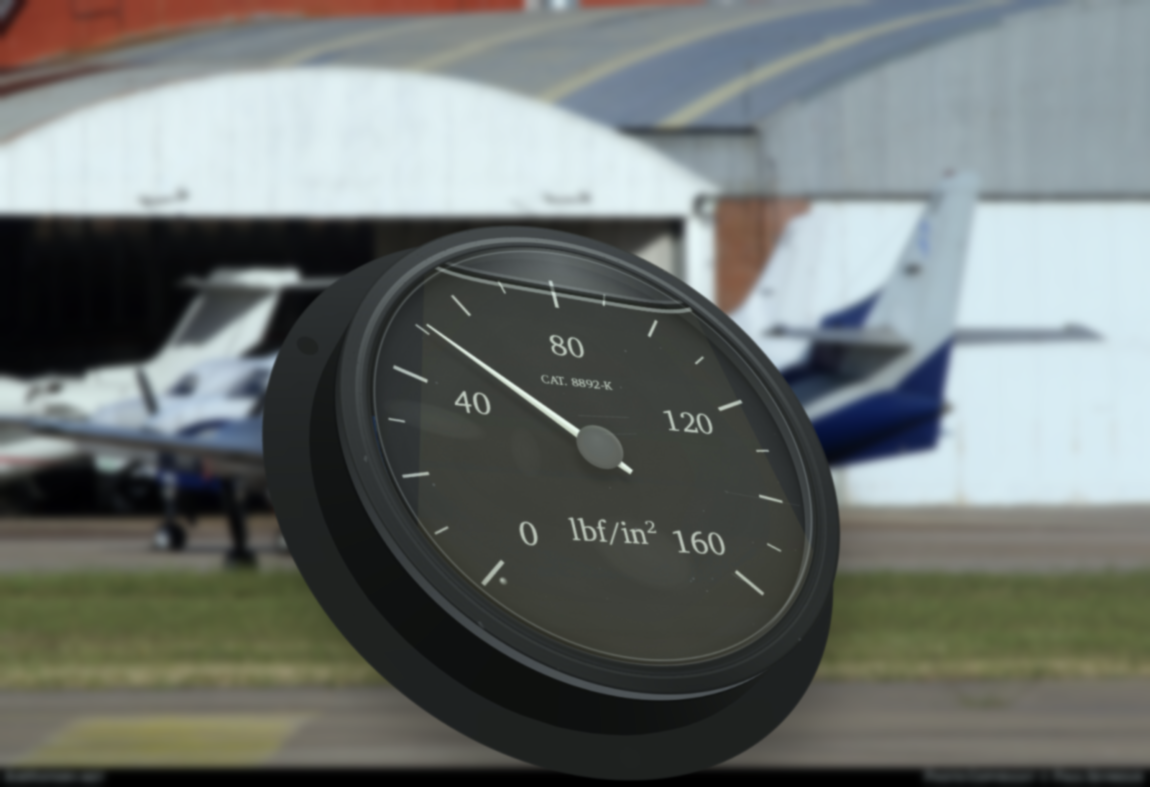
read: 50 psi
